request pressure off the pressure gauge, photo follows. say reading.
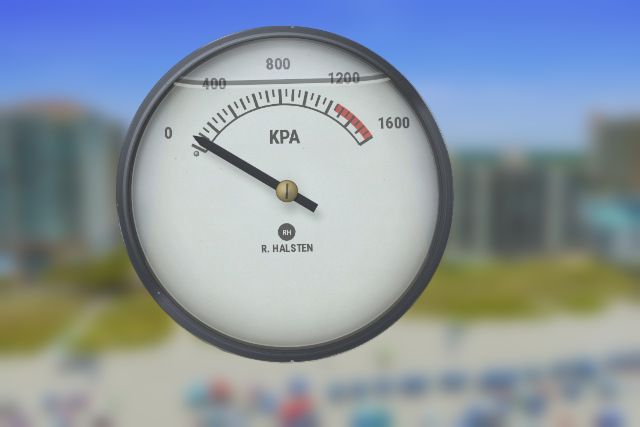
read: 50 kPa
